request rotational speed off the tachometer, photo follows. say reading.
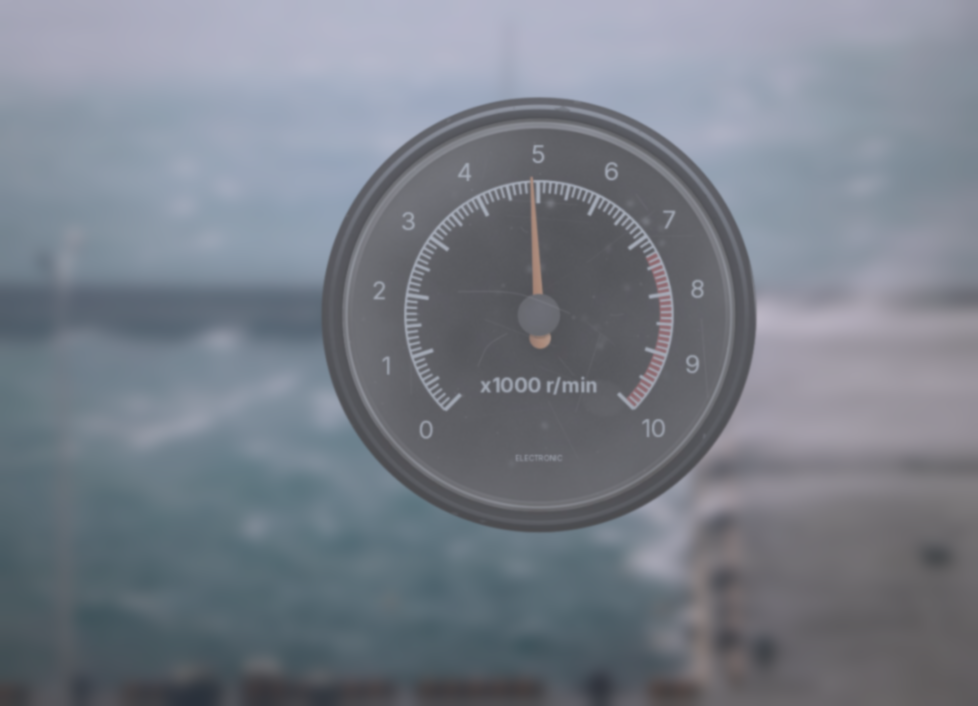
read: 4900 rpm
